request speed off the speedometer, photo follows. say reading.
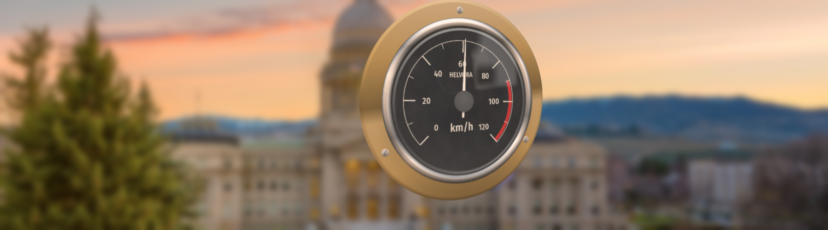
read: 60 km/h
